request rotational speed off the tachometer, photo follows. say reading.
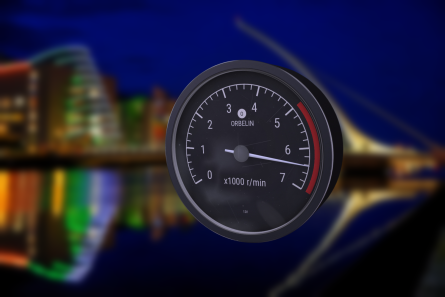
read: 6400 rpm
